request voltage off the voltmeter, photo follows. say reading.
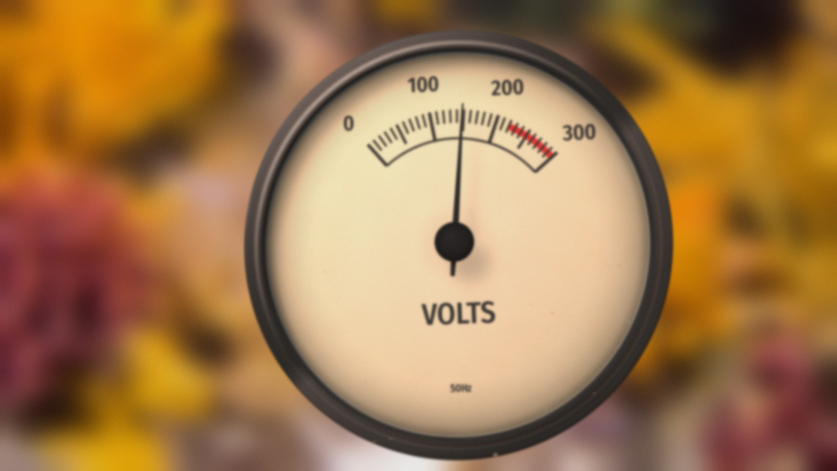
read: 150 V
